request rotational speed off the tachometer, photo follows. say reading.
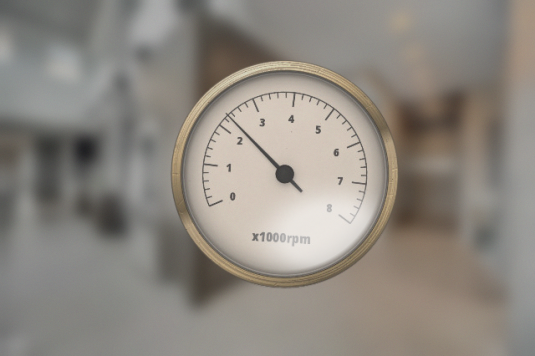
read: 2300 rpm
